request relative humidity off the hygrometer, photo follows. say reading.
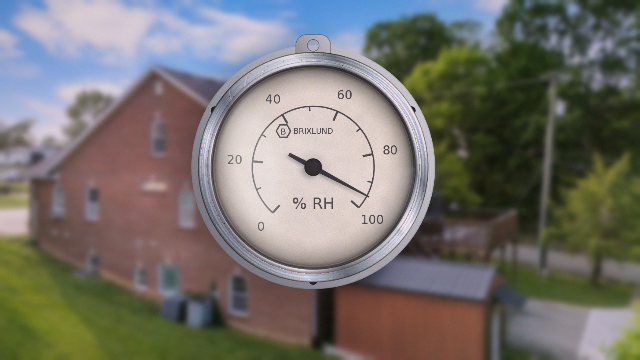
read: 95 %
